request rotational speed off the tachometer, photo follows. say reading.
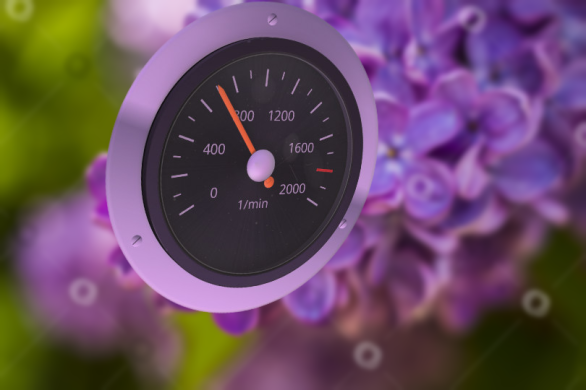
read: 700 rpm
